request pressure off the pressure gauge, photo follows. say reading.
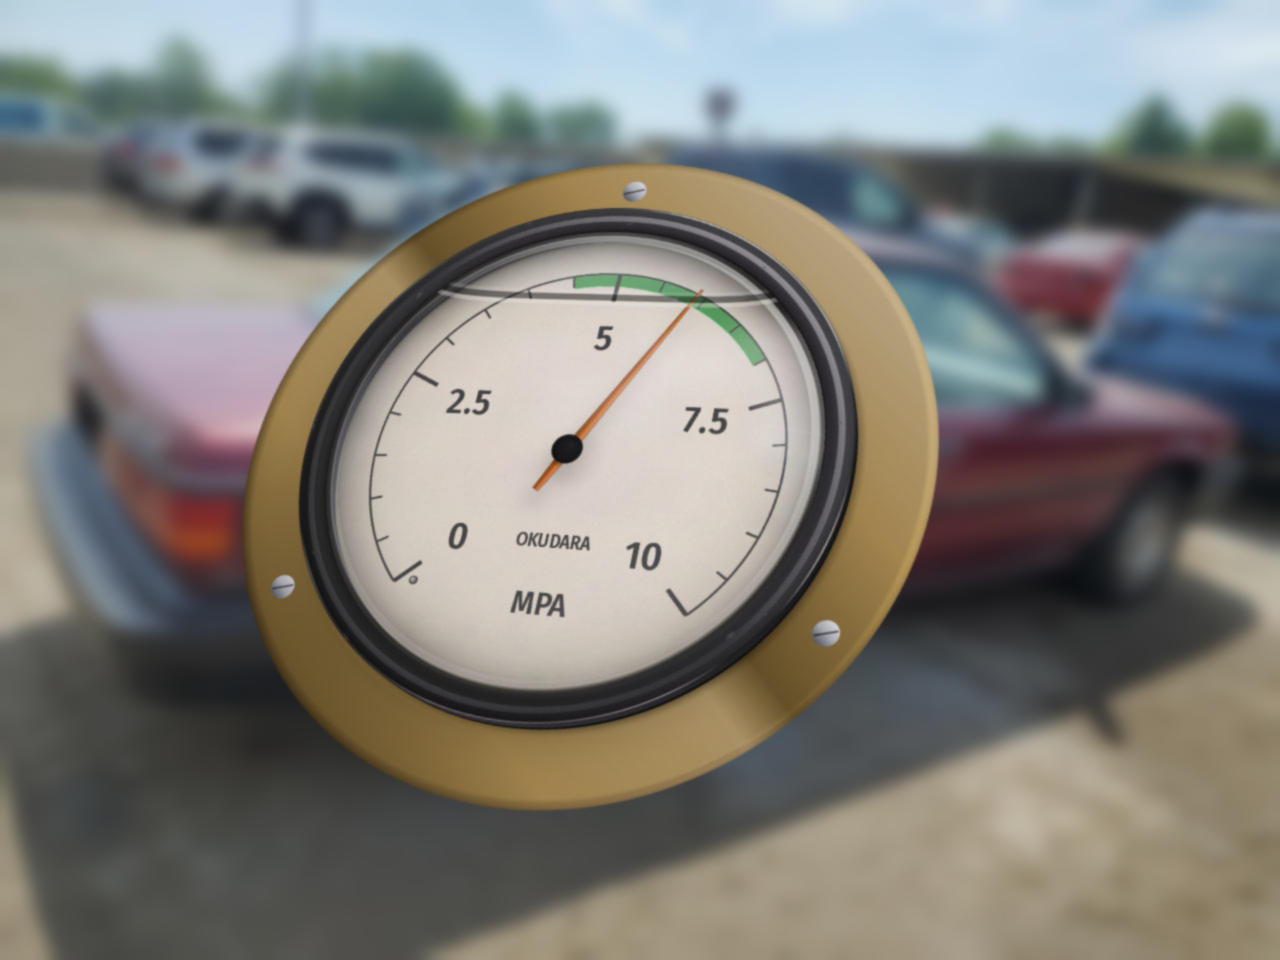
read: 6 MPa
